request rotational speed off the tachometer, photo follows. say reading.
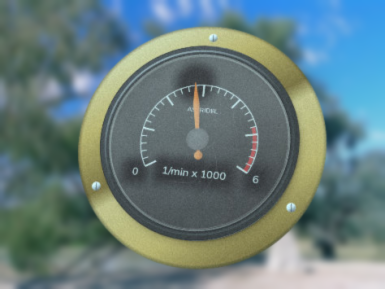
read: 2800 rpm
